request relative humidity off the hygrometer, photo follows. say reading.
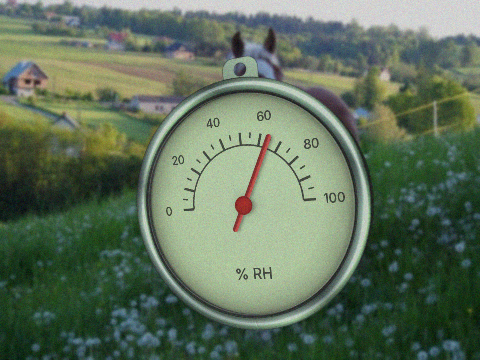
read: 65 %
